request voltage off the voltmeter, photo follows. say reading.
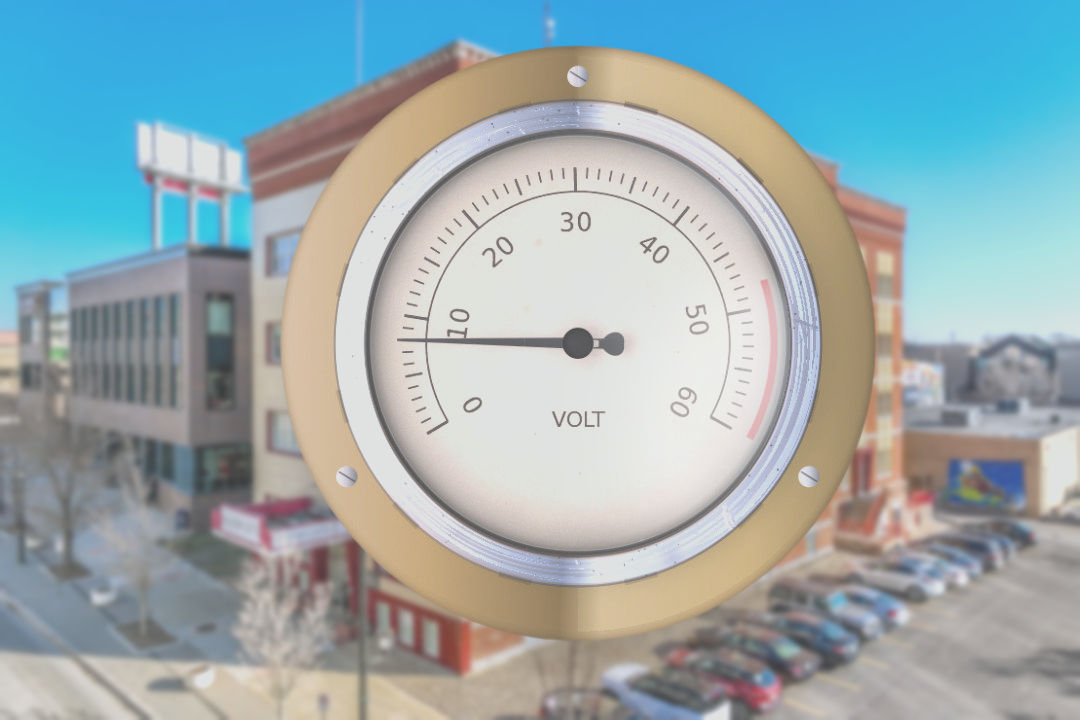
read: 8 V
